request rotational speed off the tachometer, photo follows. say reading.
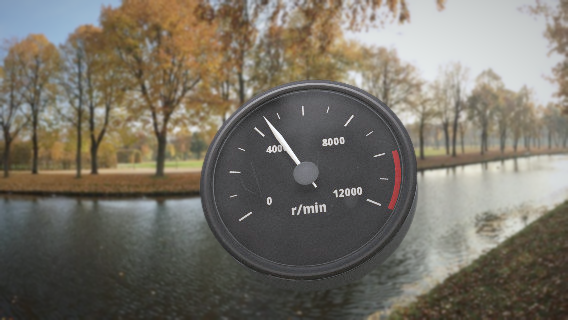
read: 4500 rpm
